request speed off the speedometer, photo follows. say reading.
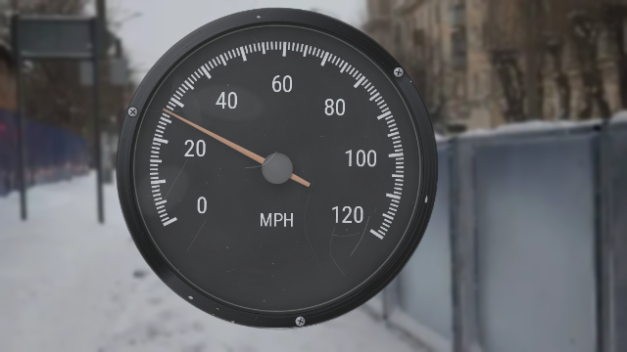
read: 27 mph
